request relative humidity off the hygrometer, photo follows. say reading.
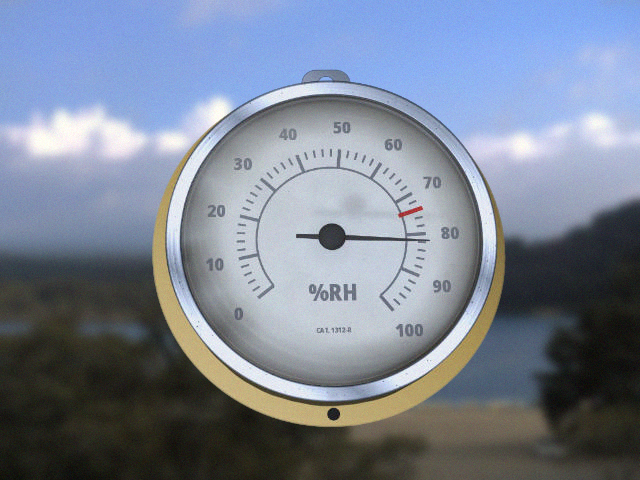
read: 82 %
